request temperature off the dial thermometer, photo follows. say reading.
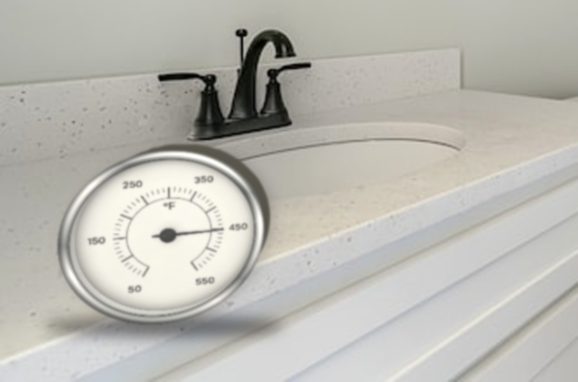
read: 450 °F
